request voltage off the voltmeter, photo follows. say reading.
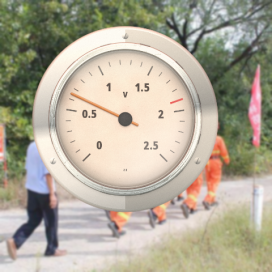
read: 0.65 V
